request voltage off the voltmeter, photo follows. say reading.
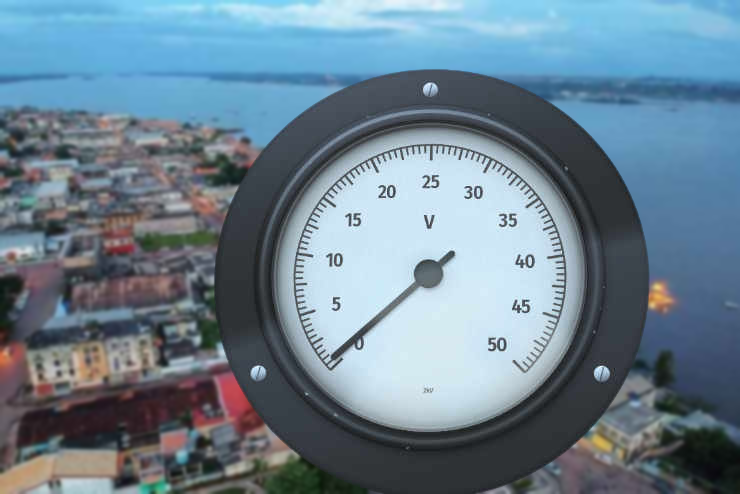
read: 0.5 V
